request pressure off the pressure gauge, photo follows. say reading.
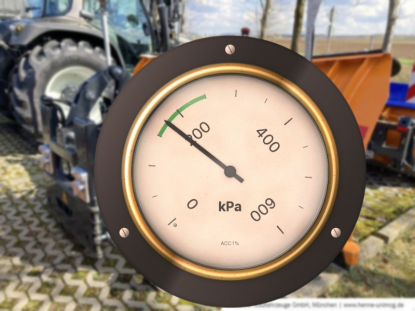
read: 175 kPa
